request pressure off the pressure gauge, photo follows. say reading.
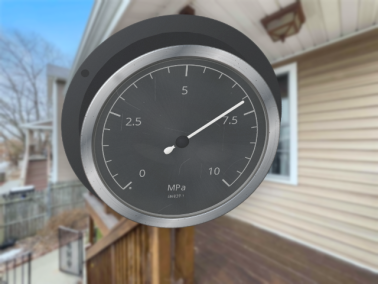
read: 7 MPa
